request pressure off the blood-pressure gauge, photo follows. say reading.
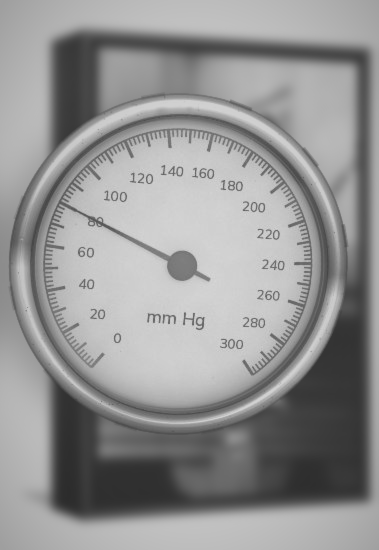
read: 80 mmHg
